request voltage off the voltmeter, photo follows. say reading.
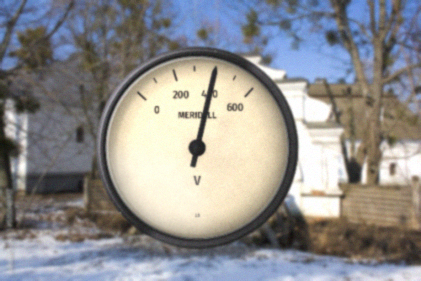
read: 400 V
